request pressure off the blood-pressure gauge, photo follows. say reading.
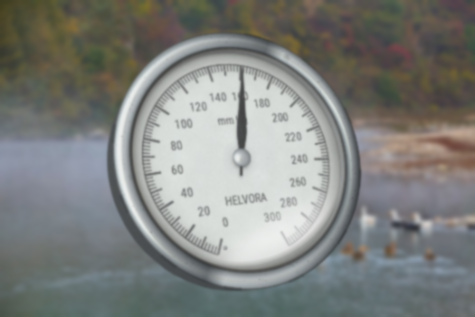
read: 160 mmHg
